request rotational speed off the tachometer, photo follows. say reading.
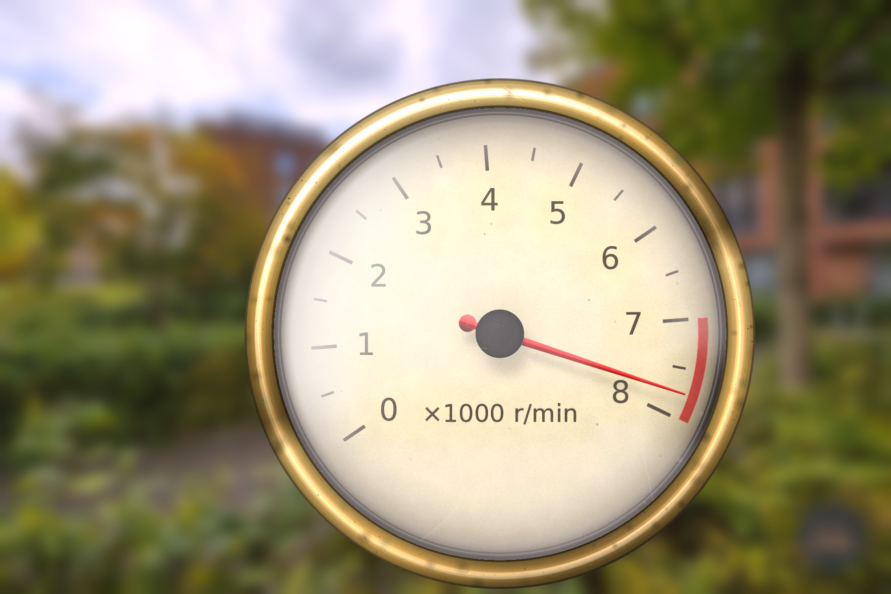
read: 7750 rpm
